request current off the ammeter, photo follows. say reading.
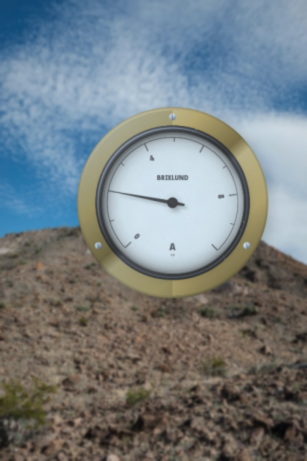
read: 2 A
